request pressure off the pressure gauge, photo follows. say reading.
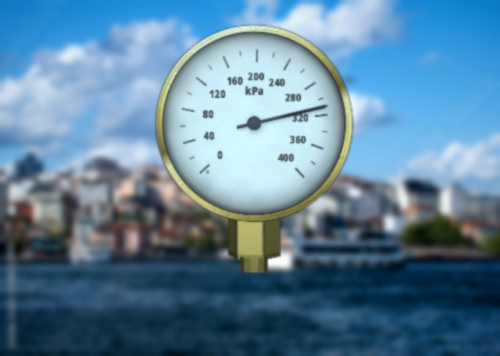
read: 310 kPa
